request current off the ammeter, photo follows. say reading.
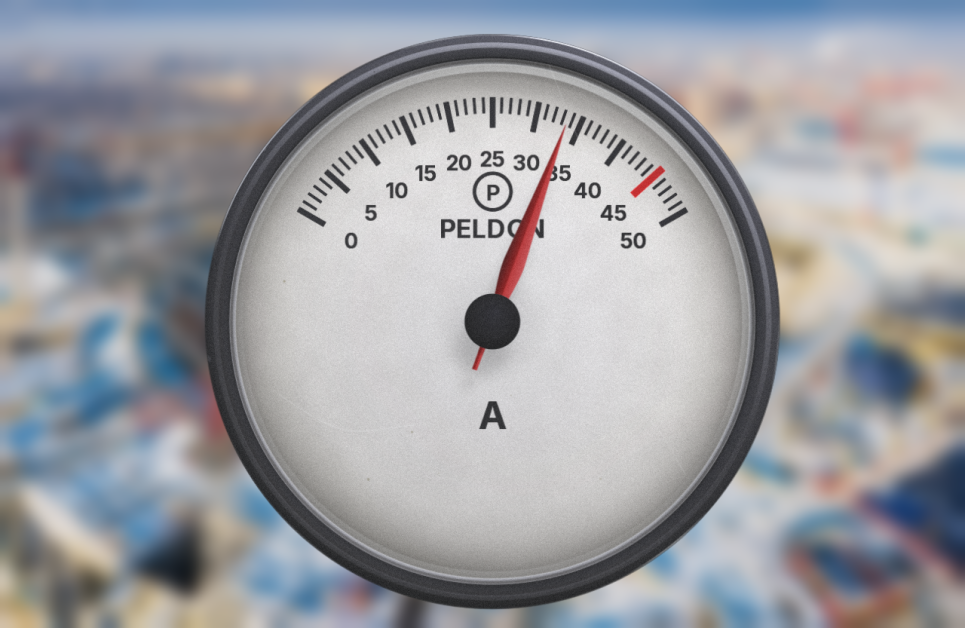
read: 33.5 A
